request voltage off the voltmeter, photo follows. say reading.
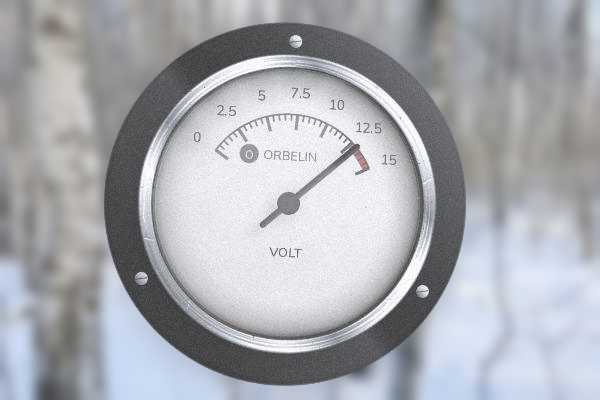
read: 13 V
